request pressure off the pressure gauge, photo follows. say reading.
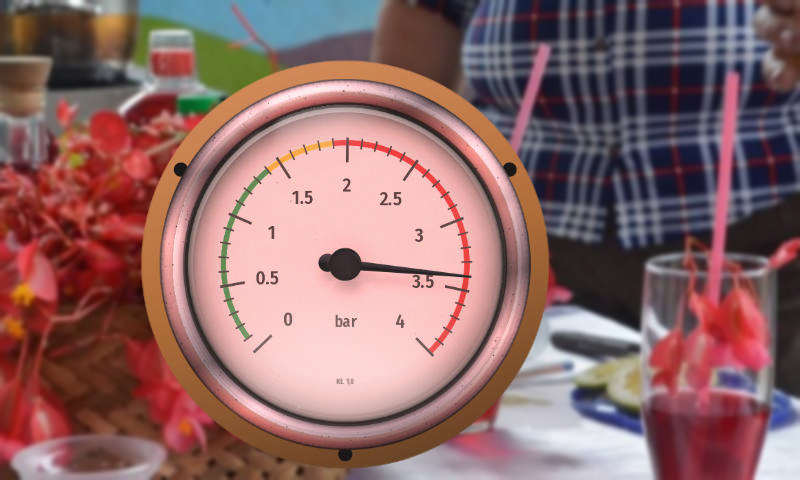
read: 3.4 bar
